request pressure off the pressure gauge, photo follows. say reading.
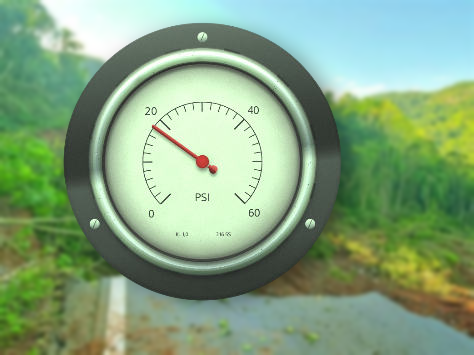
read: 18 psi
